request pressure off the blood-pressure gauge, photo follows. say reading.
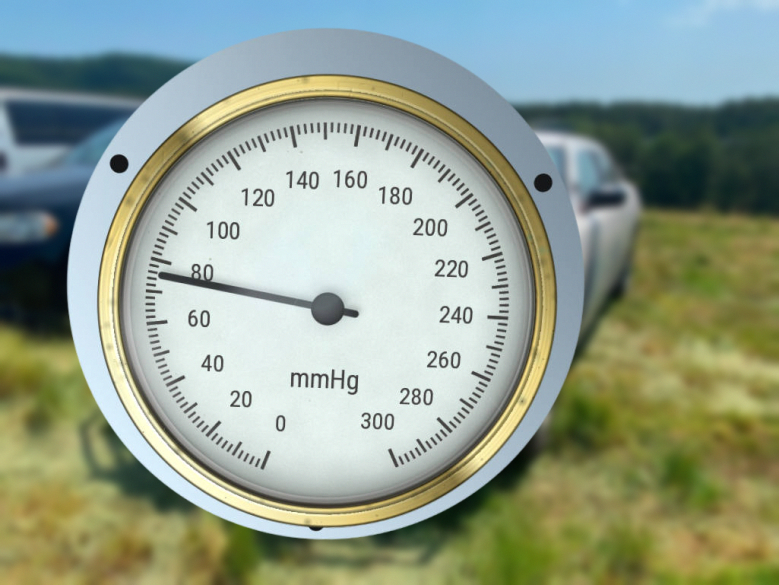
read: 76 mmHg
